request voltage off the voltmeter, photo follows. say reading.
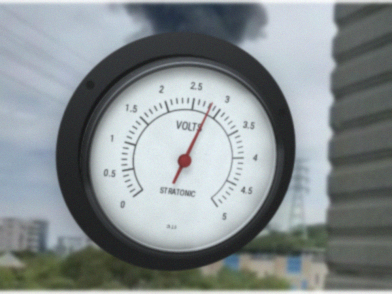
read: 2.8 V
